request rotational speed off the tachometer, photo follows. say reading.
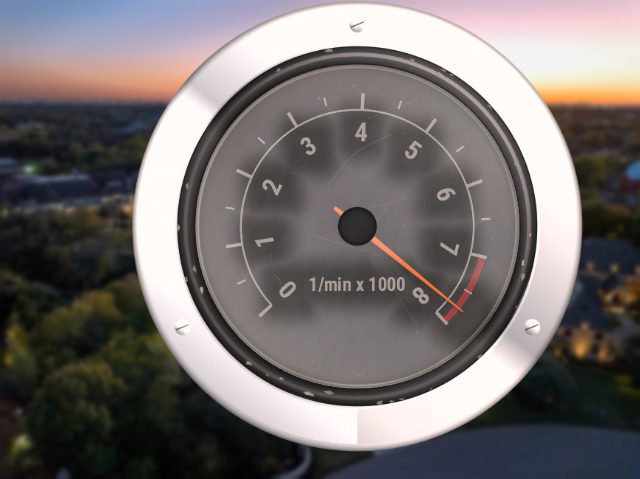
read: 7750 rpm
